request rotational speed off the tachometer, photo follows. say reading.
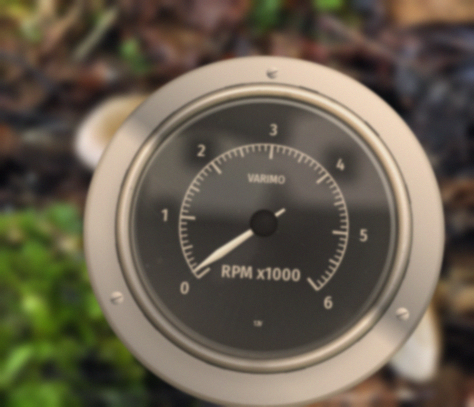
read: 100 rpm
